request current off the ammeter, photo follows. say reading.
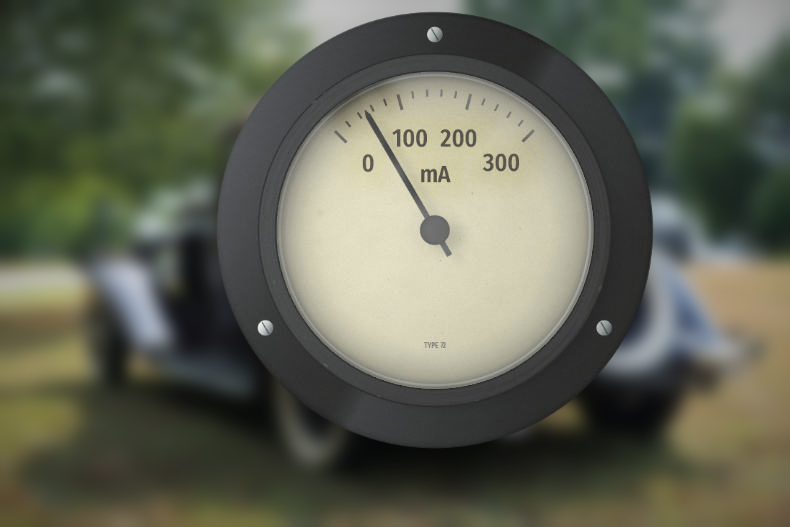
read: 50 mA
